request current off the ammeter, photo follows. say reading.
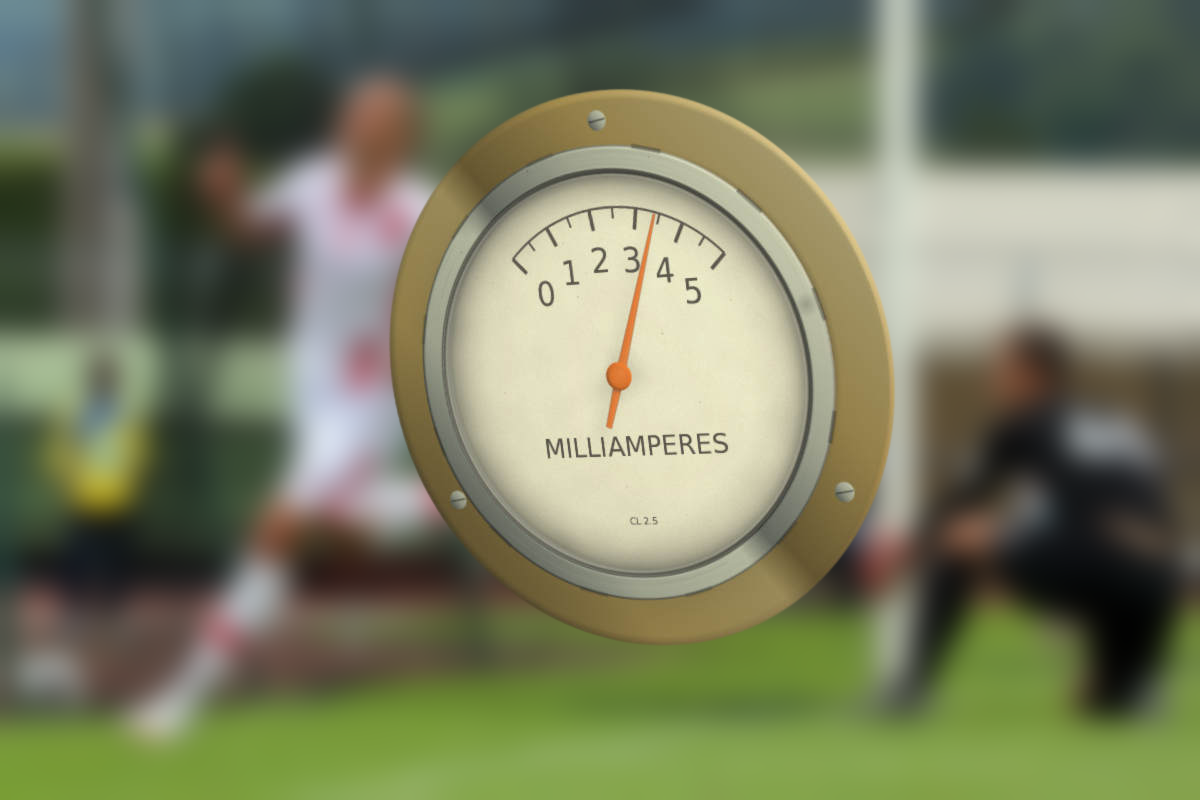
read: 3.5 mA
